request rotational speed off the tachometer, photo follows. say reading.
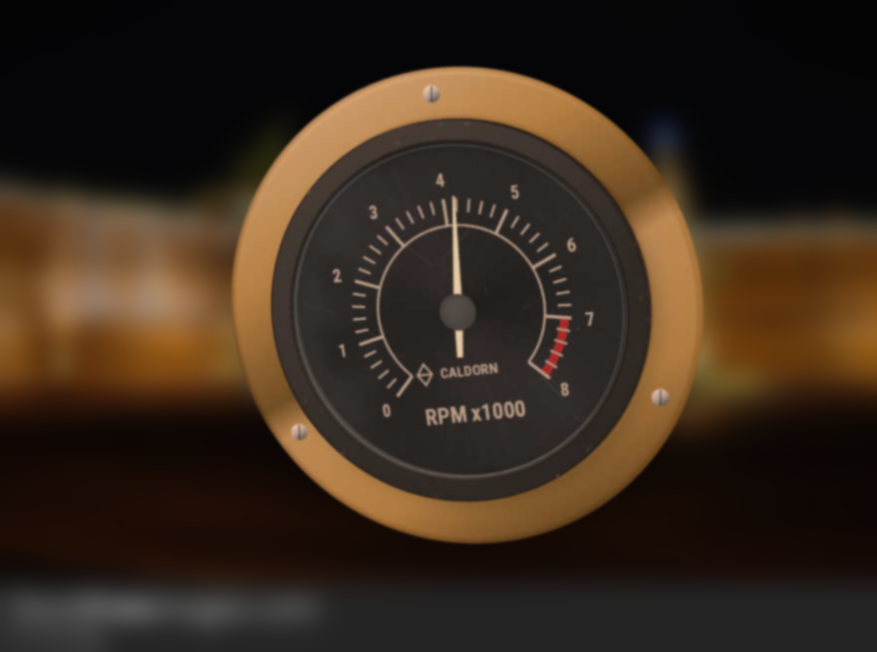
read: 4200 rpm
